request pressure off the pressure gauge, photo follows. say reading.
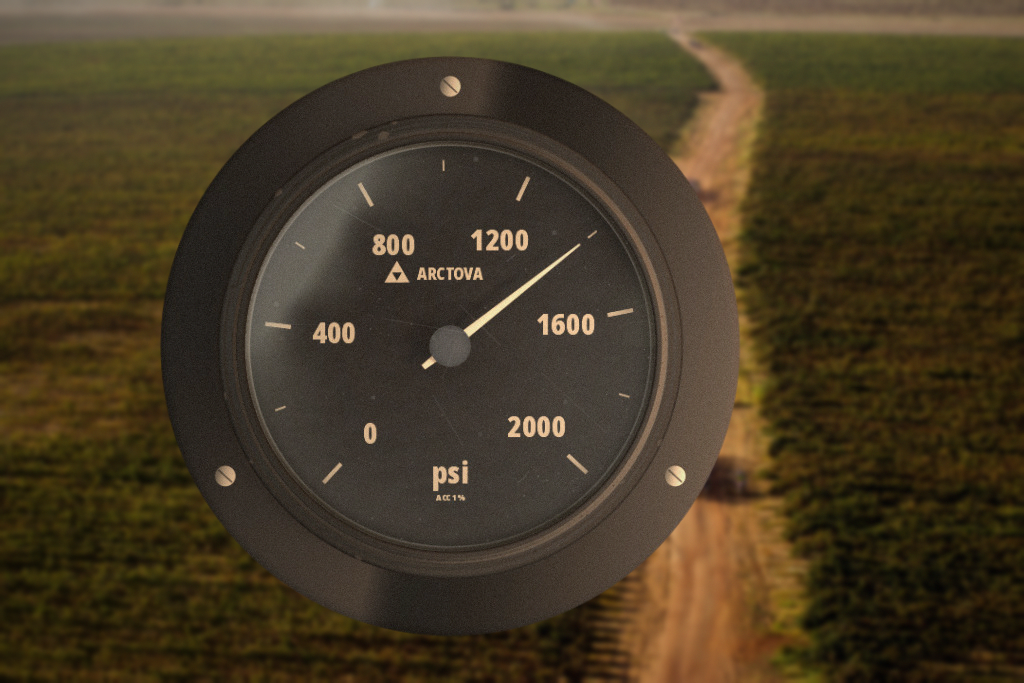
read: 1400 psi
